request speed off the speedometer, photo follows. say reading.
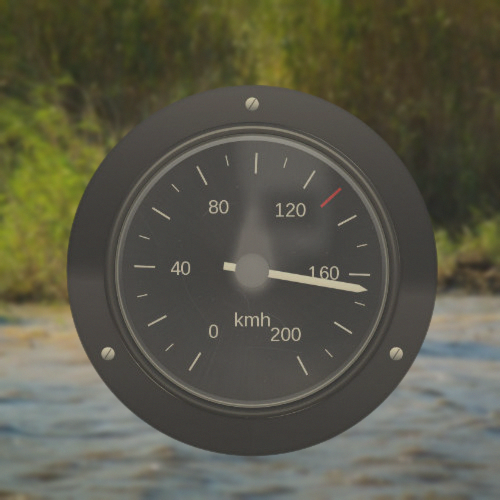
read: 165 km/h
